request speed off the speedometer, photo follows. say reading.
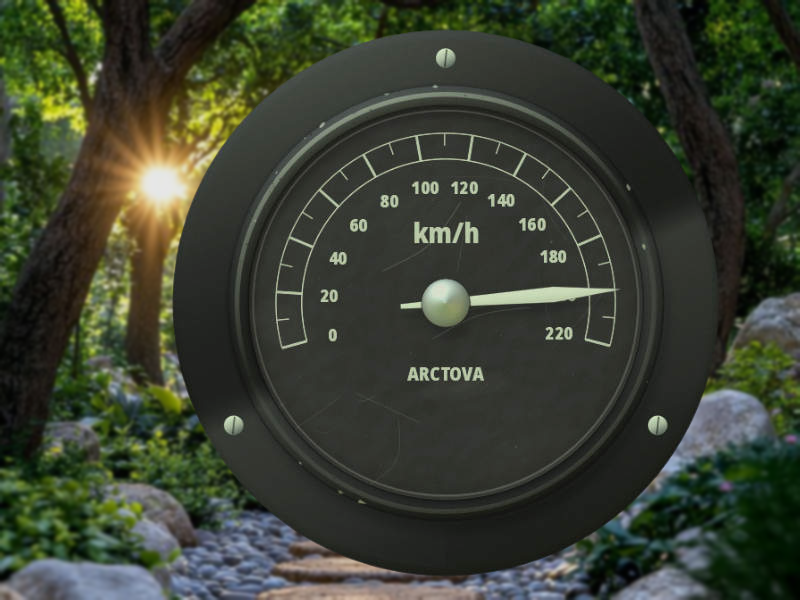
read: 200 km/h
